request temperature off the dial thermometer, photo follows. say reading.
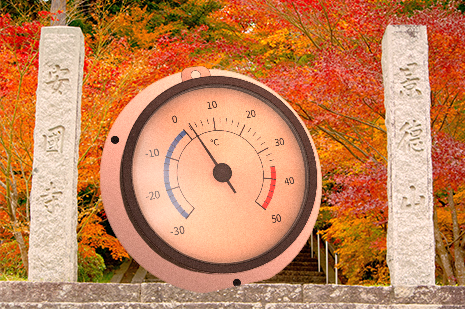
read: 2 °C
